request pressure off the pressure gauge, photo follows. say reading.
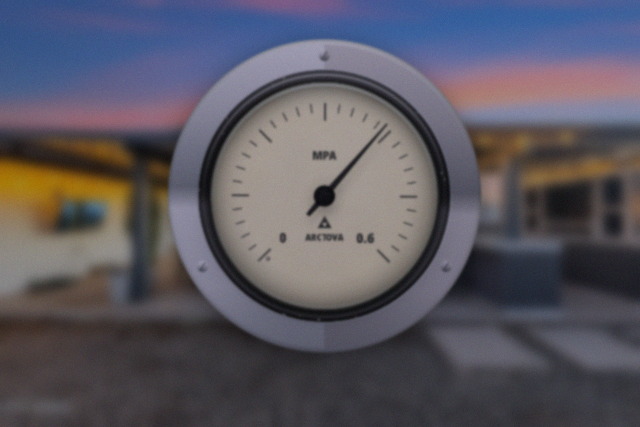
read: 0.39 MPa
